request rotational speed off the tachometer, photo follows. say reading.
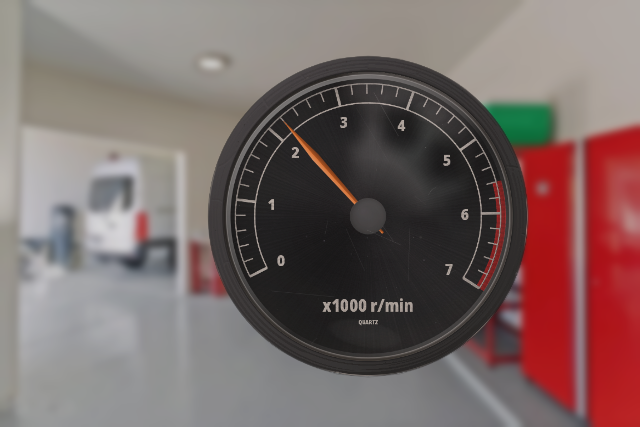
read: 2200 rpm
